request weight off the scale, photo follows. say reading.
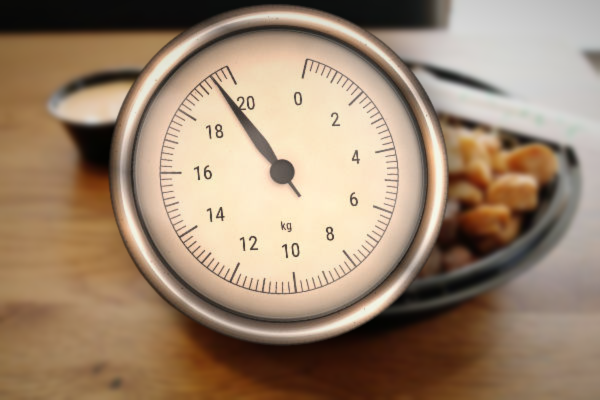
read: 19.4 kg
